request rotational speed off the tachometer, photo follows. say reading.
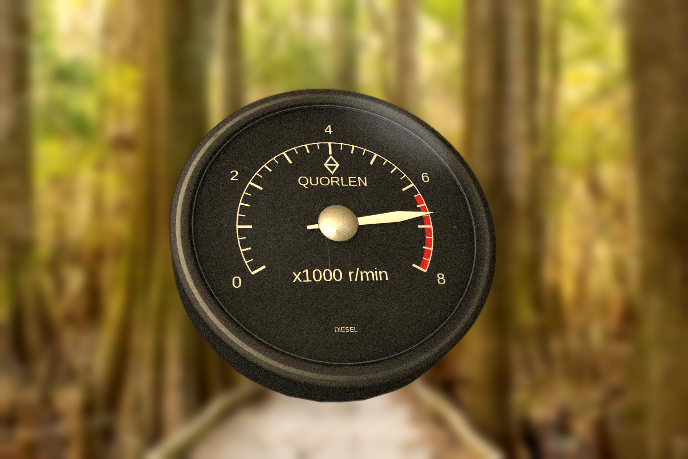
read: 6750 rpm
